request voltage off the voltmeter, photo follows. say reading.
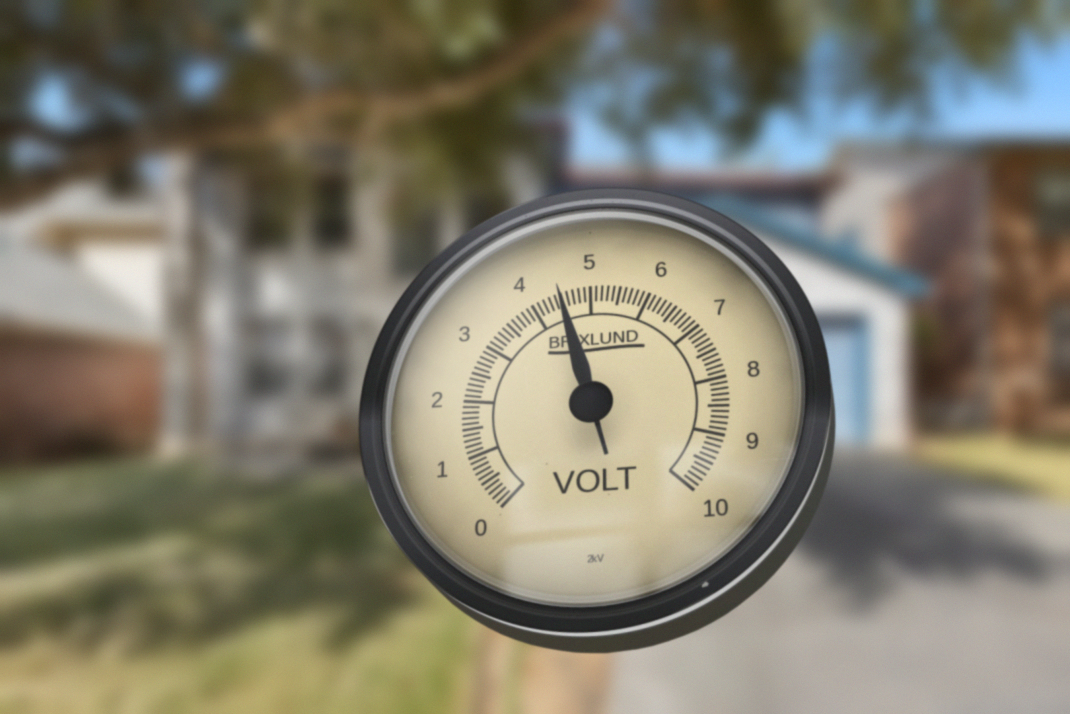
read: 4.5 V
